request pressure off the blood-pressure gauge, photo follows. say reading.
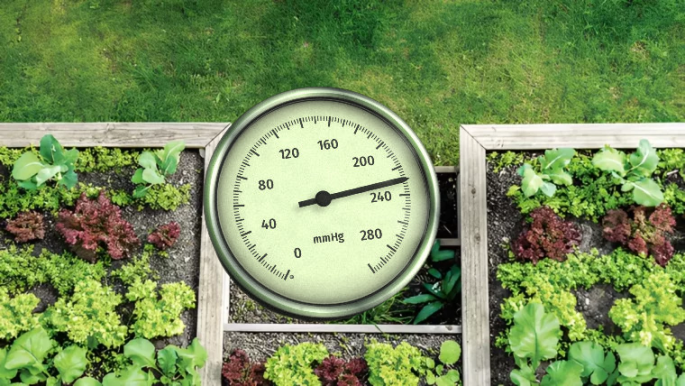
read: 230 mmHg
